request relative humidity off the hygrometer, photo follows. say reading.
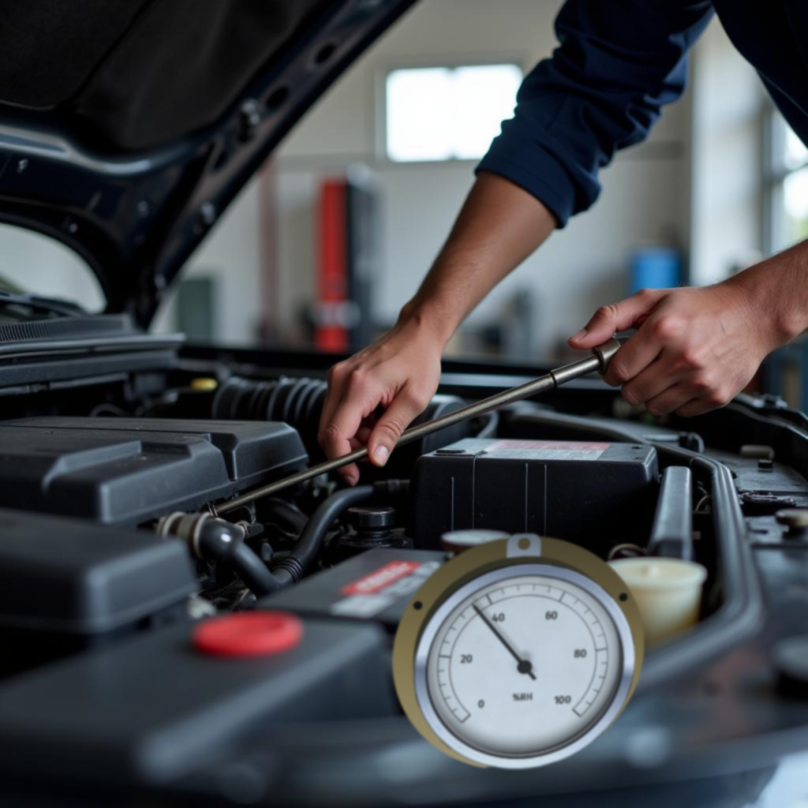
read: 36 %
